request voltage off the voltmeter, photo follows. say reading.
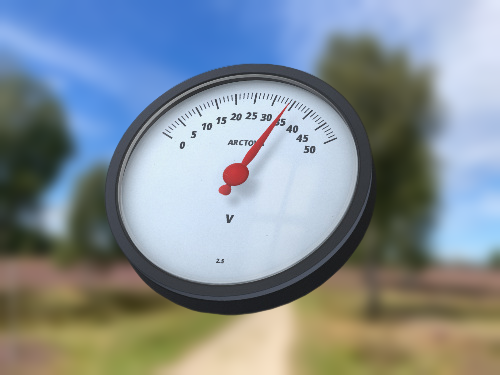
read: 35 V
